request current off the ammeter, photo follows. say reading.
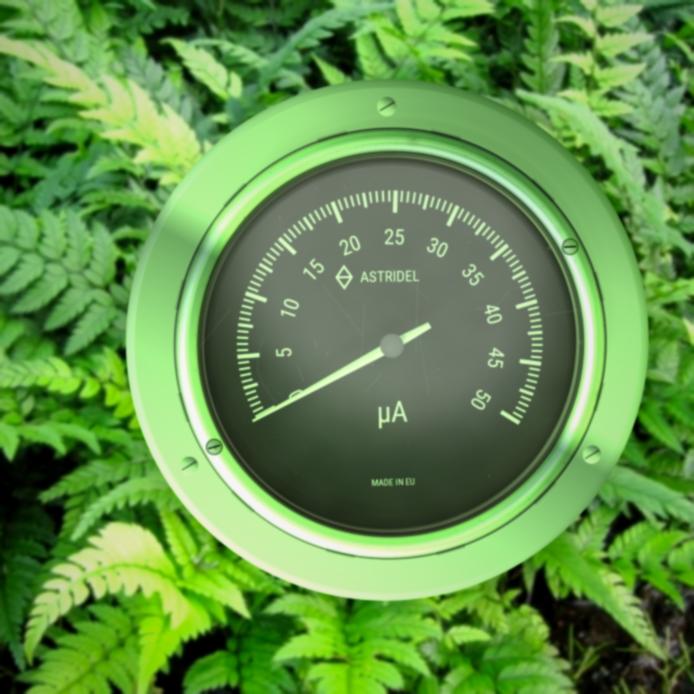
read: 0 µA
